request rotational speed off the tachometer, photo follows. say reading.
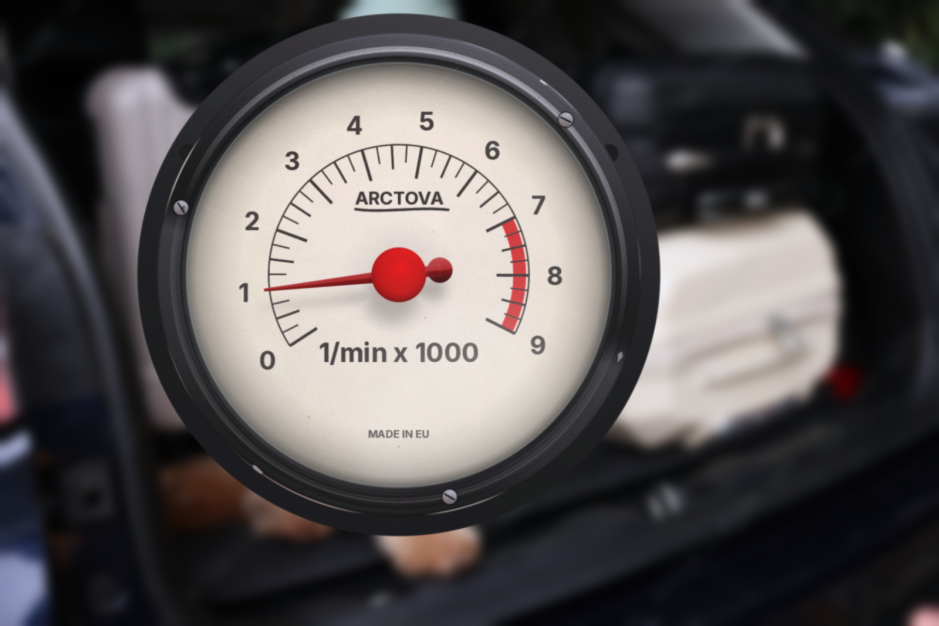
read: 1000 rpm
